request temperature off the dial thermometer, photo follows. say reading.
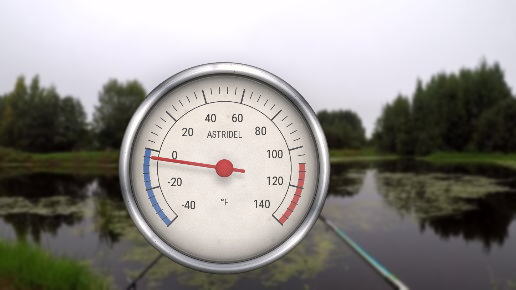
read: -4 °F
